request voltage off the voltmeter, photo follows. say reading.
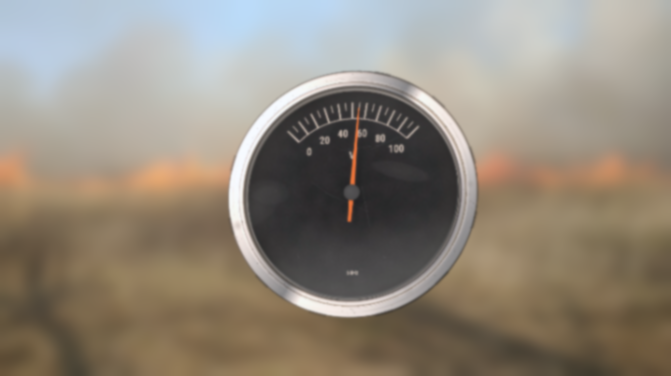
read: 55 V
